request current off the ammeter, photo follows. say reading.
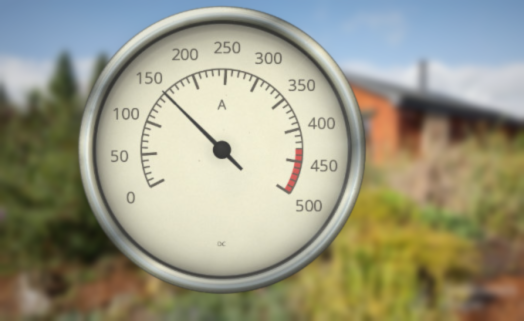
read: 150 A
